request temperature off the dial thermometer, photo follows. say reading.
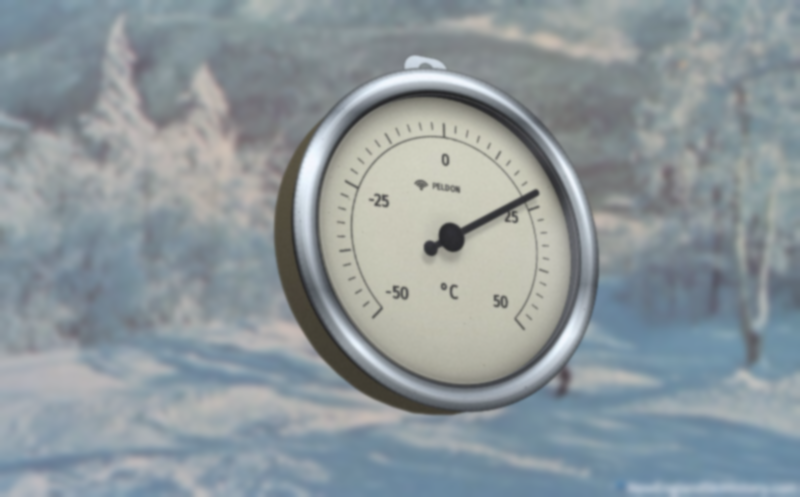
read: 22.5 °C
